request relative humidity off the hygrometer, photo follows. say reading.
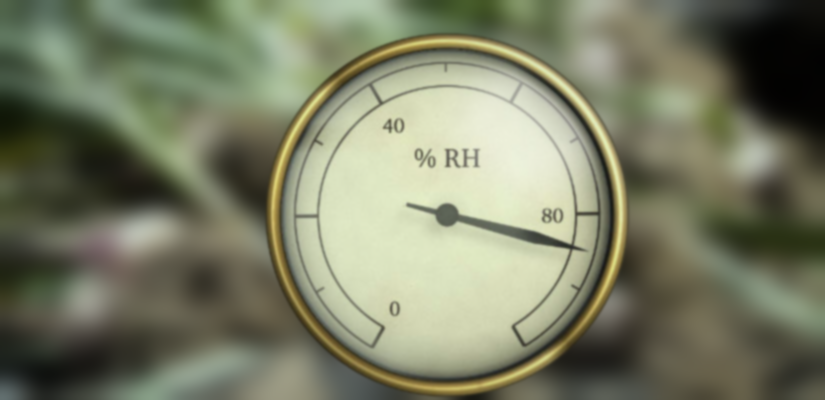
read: 85 %
